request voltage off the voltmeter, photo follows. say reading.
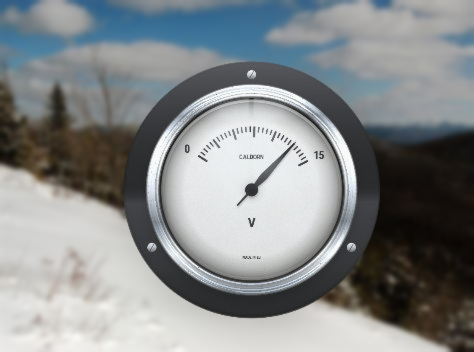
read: 12.5 V
